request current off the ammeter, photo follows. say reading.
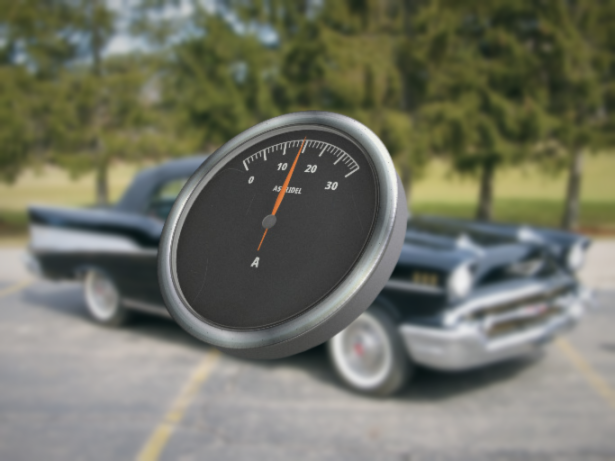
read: 15 A
